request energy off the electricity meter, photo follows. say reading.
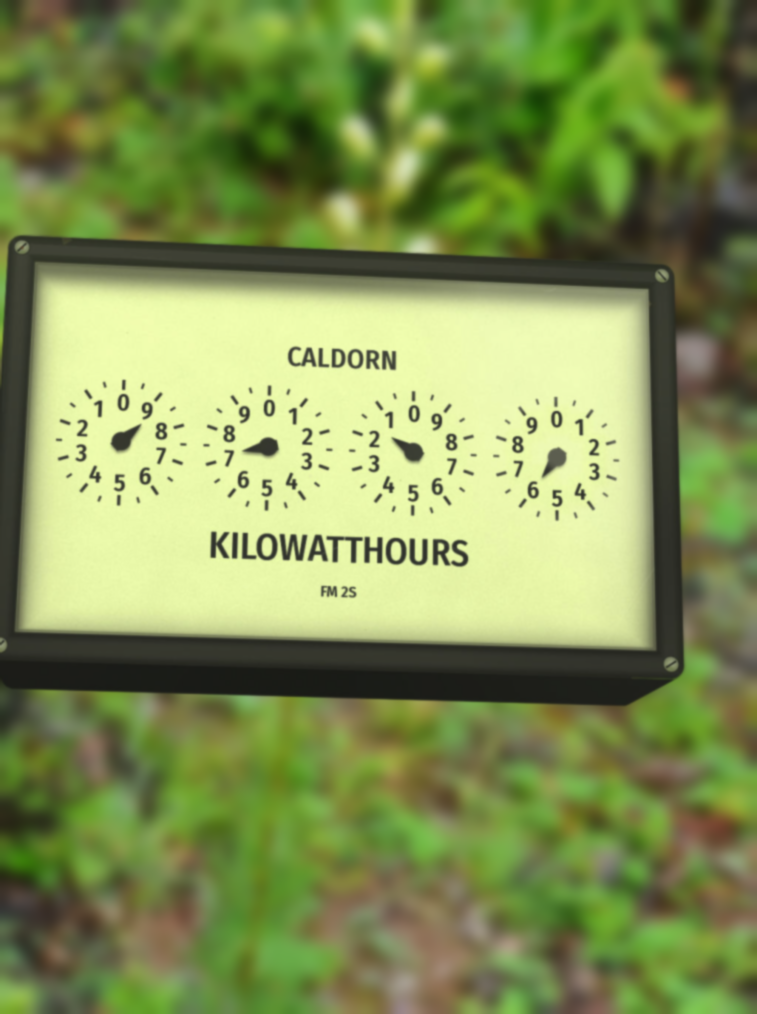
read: 8716 kWh
